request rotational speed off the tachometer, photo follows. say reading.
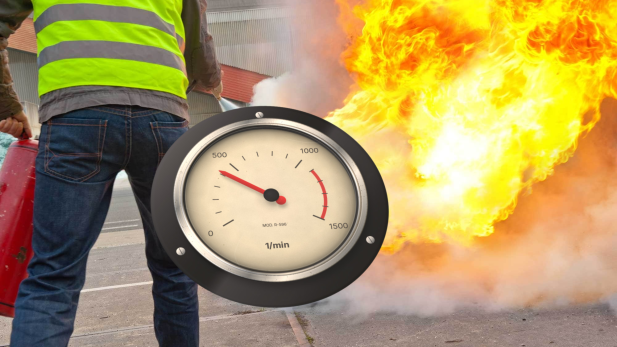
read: 400 rpm
